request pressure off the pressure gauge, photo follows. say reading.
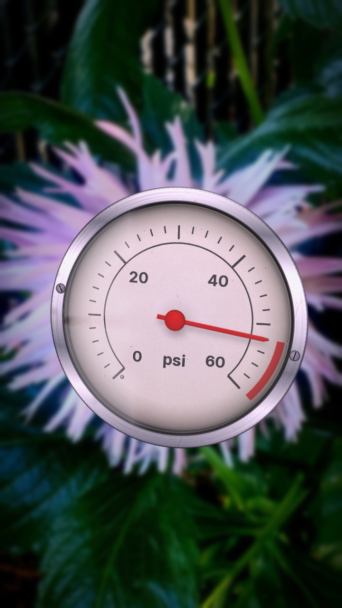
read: 52 psi
